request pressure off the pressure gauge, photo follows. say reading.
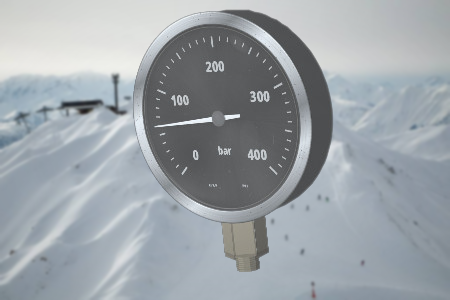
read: 60 bar
